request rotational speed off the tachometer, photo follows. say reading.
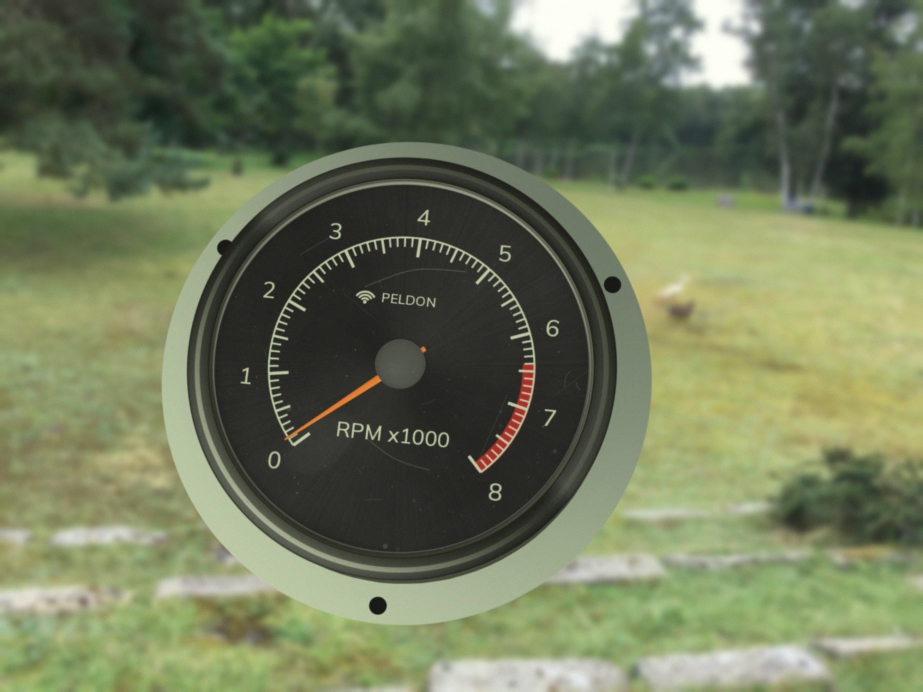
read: 100 rpm
